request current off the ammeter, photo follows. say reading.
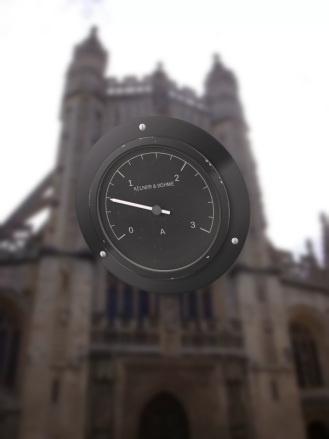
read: 0.6 A
